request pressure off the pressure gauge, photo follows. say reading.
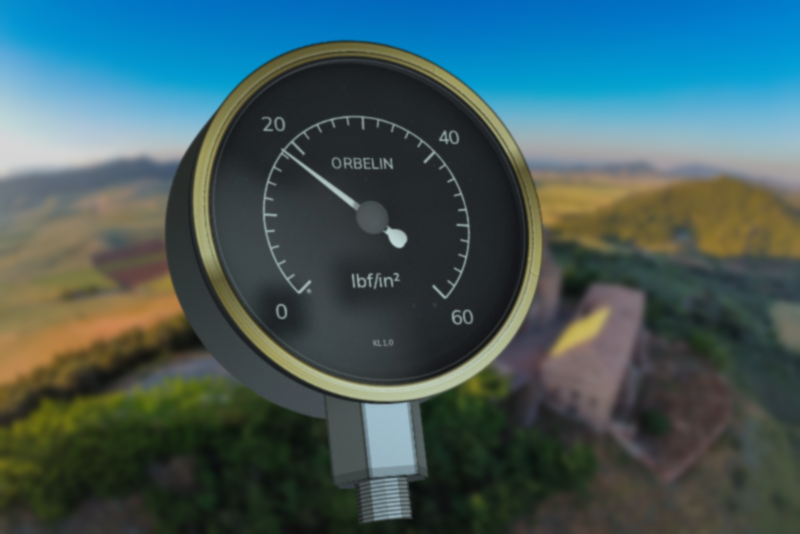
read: 18 psi
